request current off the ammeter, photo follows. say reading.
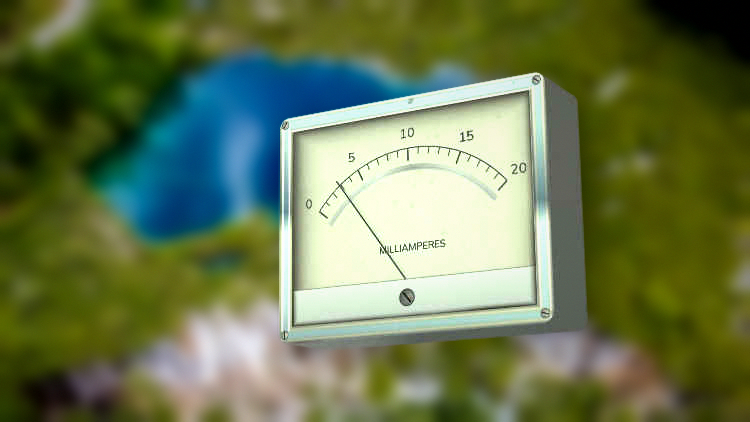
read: 3 mA
